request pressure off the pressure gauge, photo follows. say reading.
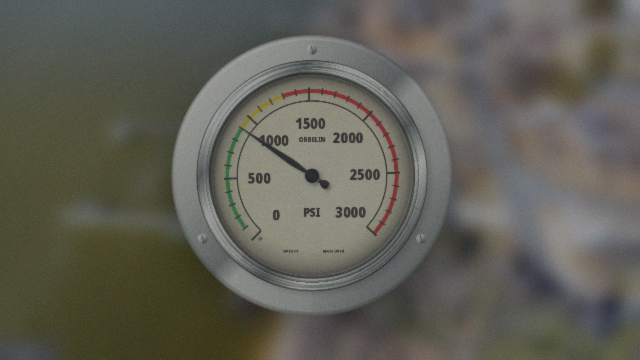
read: 900 psi
